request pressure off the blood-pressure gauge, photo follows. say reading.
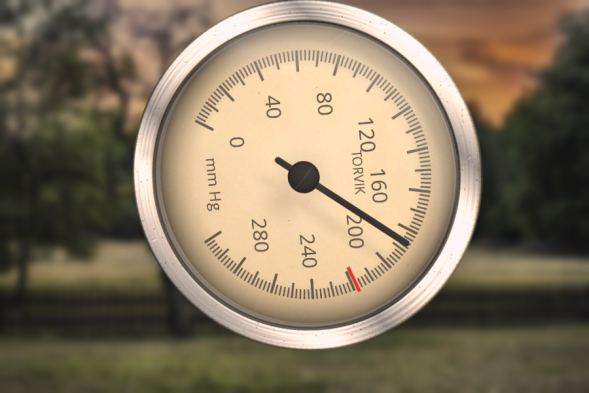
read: 186 mmHg
